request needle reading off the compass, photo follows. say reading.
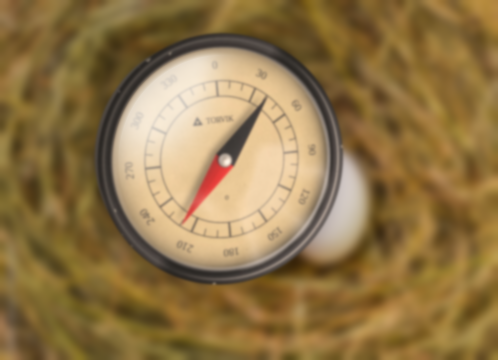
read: 220 °
